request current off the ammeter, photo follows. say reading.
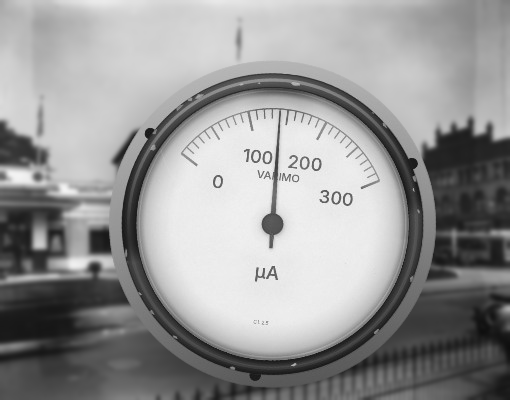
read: 140 µA
